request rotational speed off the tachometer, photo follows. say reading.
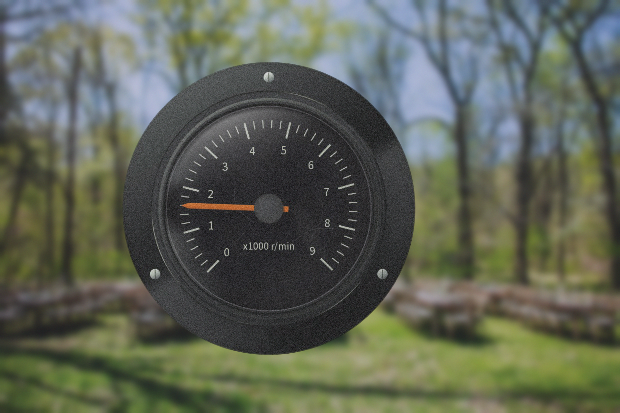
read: 1600 rpm
